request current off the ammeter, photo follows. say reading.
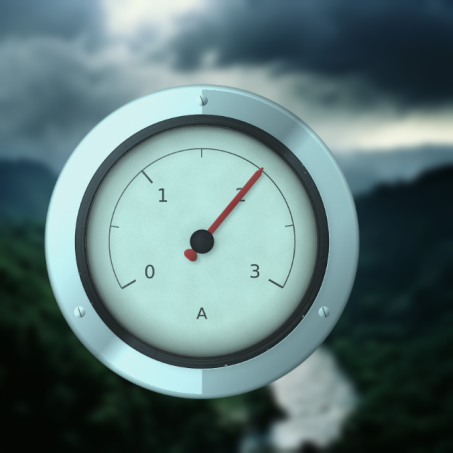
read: 2 A
